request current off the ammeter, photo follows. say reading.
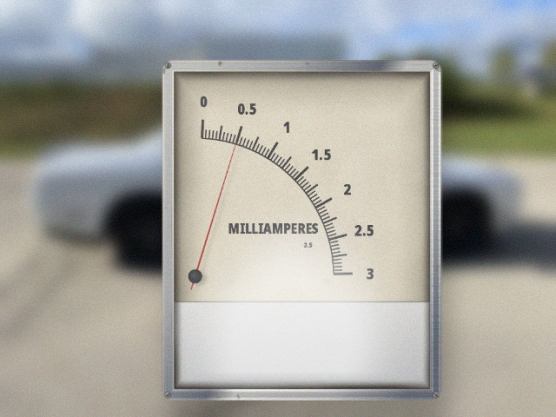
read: 0.5 mA
